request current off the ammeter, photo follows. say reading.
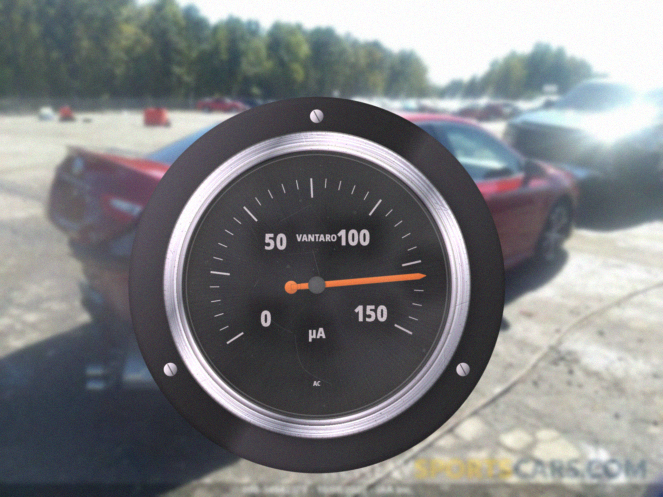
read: 130 µA
